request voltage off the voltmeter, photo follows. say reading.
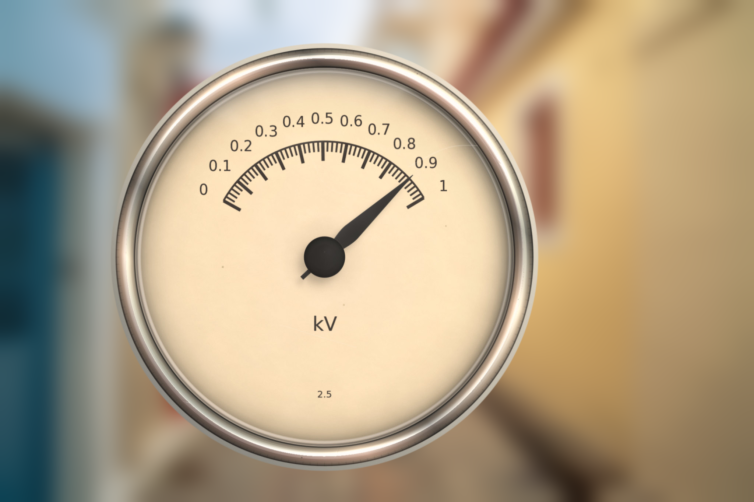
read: 0.9 kV
